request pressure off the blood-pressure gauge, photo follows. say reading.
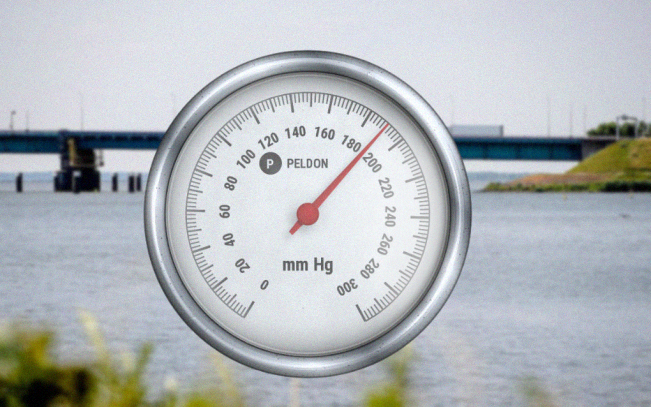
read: 190 mmHg
